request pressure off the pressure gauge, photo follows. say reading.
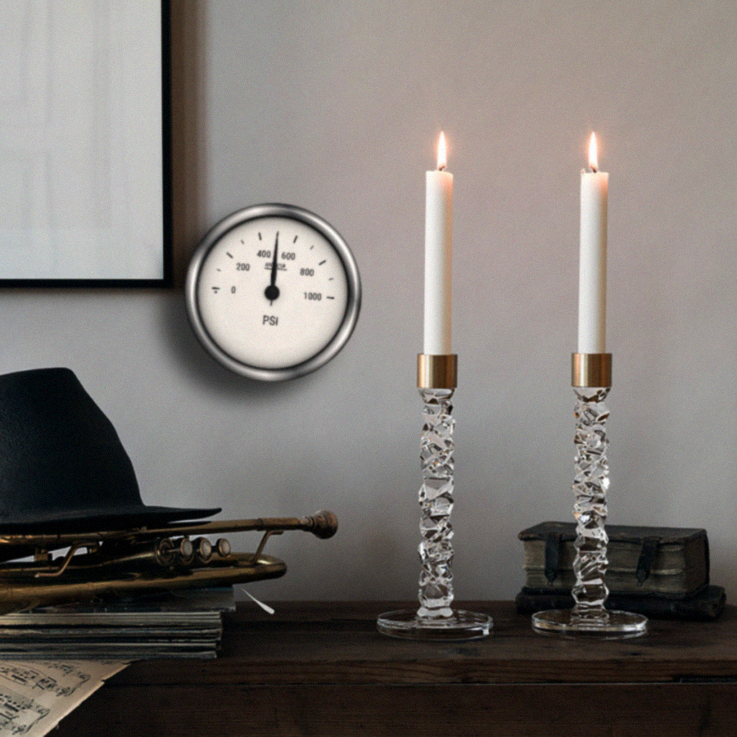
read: 500 psi
